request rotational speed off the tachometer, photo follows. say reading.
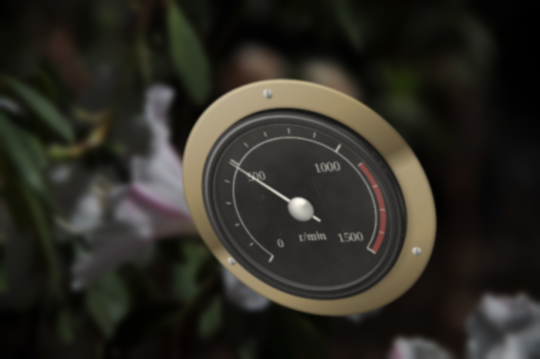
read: 500 rpm
